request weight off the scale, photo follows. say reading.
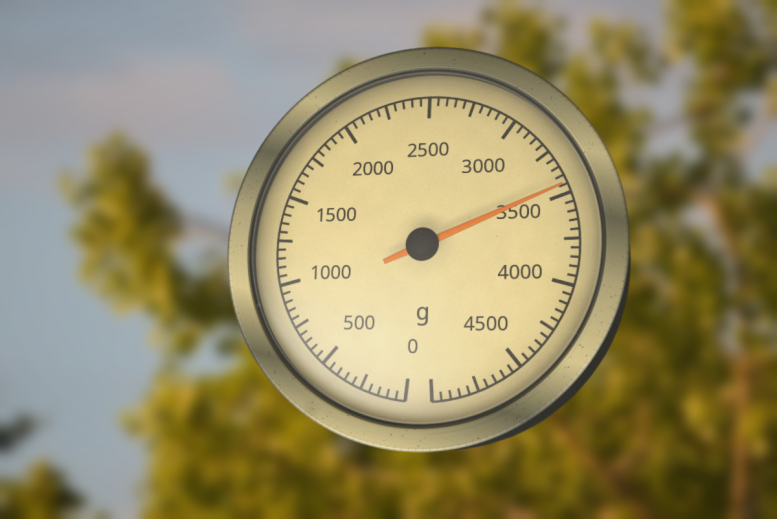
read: 3450 g
